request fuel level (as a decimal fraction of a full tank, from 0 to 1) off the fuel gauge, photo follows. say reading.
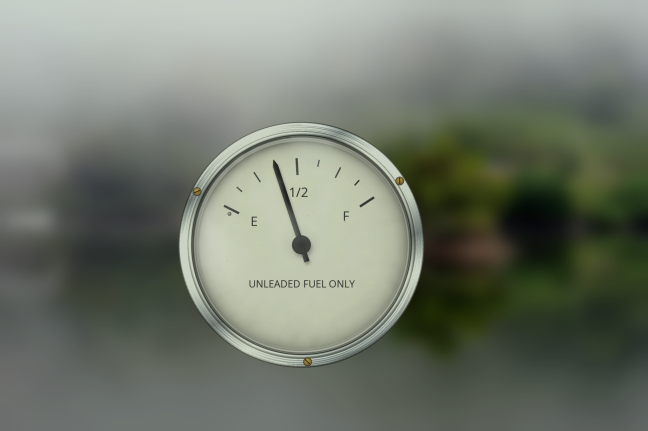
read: 0.375
